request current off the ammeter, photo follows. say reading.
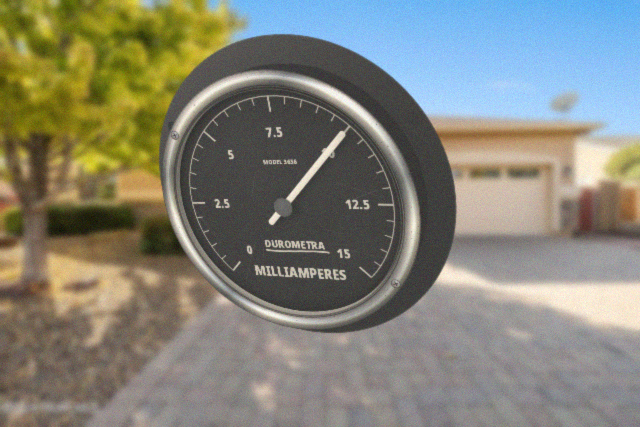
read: 10 mA
